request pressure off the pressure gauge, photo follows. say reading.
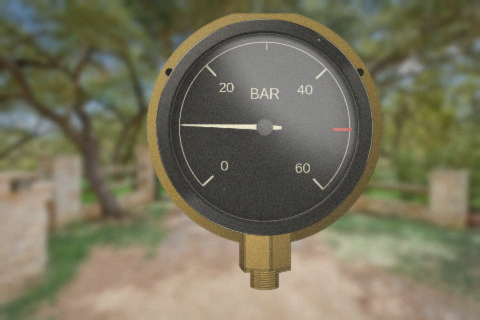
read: 10 bar
